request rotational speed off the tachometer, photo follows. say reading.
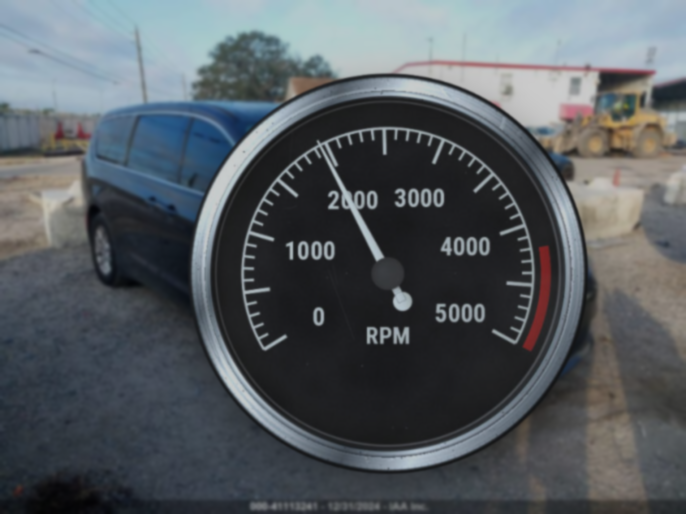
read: 1950 rpm
